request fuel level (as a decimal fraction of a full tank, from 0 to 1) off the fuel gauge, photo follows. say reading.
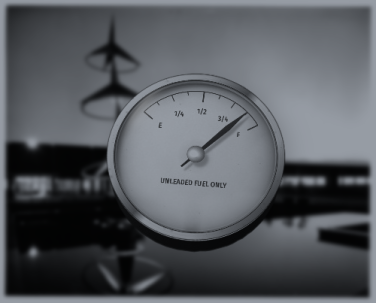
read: 0.875
